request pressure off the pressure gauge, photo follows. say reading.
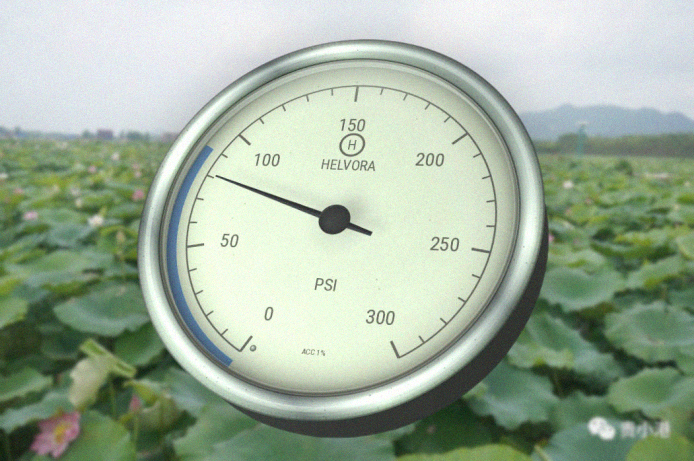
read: 80 psi
